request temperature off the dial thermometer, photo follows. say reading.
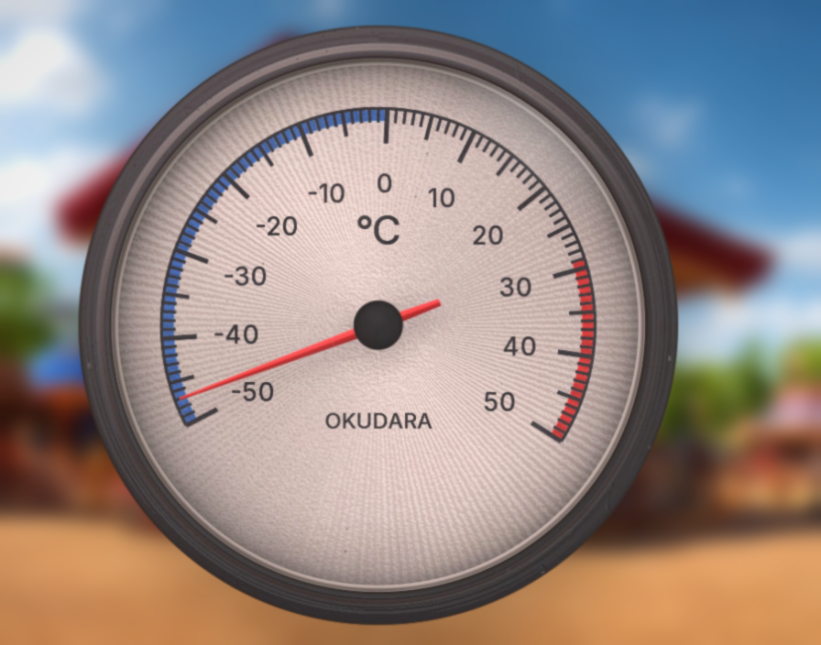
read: -47 °C
